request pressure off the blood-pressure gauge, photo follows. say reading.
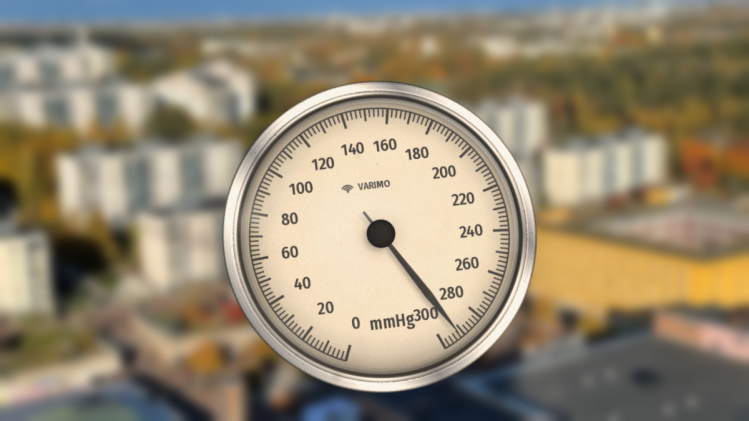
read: 292 mmHg
